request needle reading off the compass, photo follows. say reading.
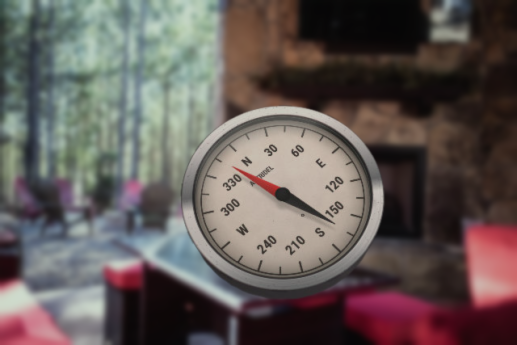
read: 345 °
